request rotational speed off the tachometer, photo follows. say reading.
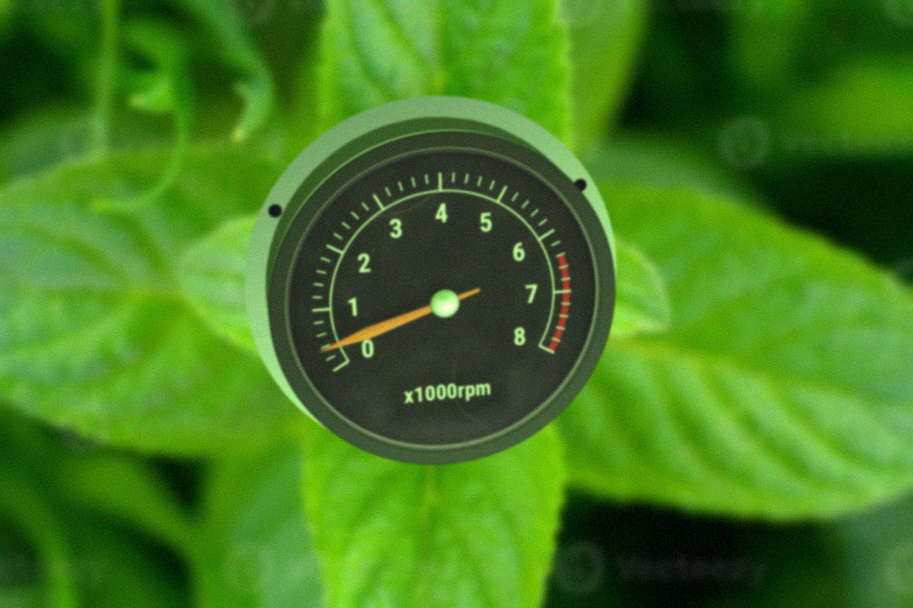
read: 400 rpm
